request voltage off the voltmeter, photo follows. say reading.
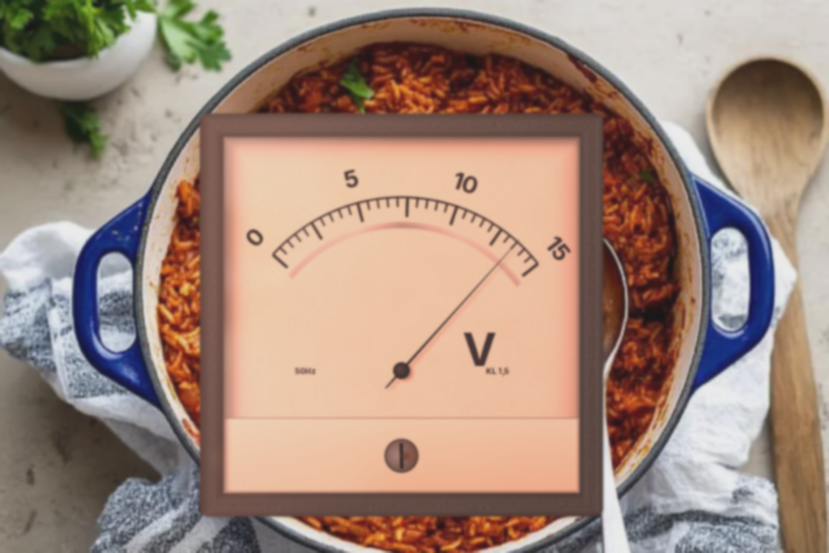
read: 13.5 V
